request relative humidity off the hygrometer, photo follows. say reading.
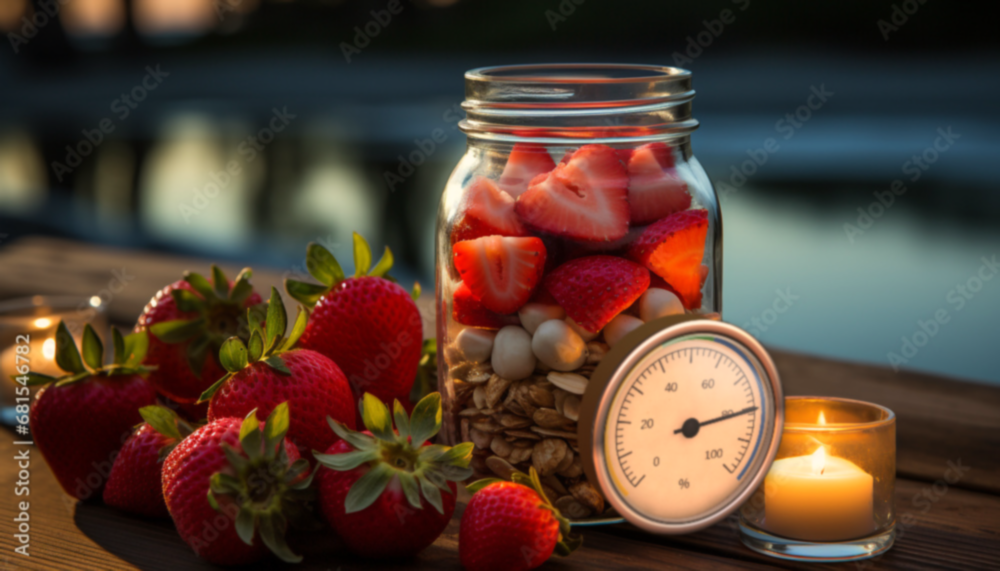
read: 80 %
